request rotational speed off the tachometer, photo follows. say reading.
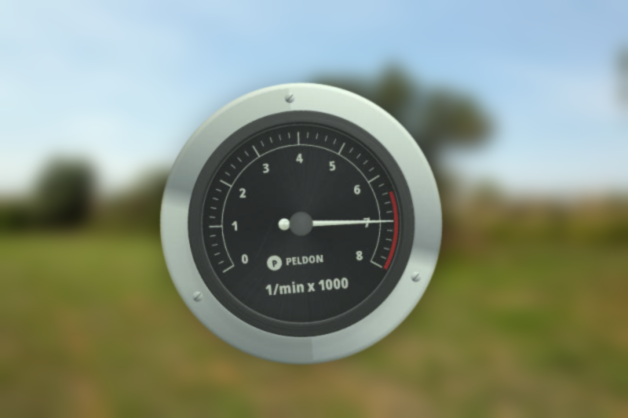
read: 7000 rpm
